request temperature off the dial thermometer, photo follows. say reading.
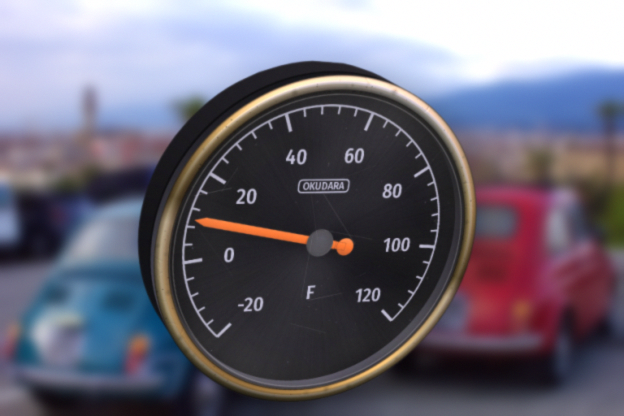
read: 10 °F
